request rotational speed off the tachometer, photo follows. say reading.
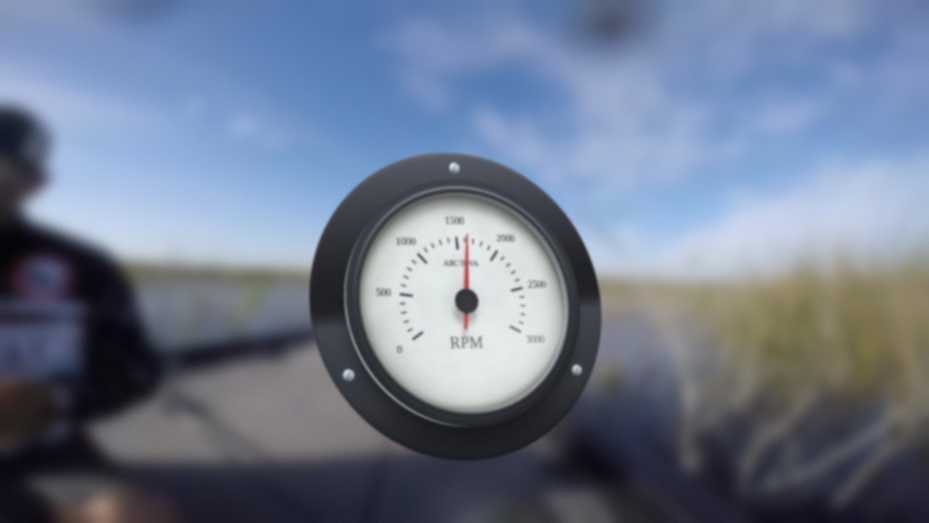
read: 1600 rpm
